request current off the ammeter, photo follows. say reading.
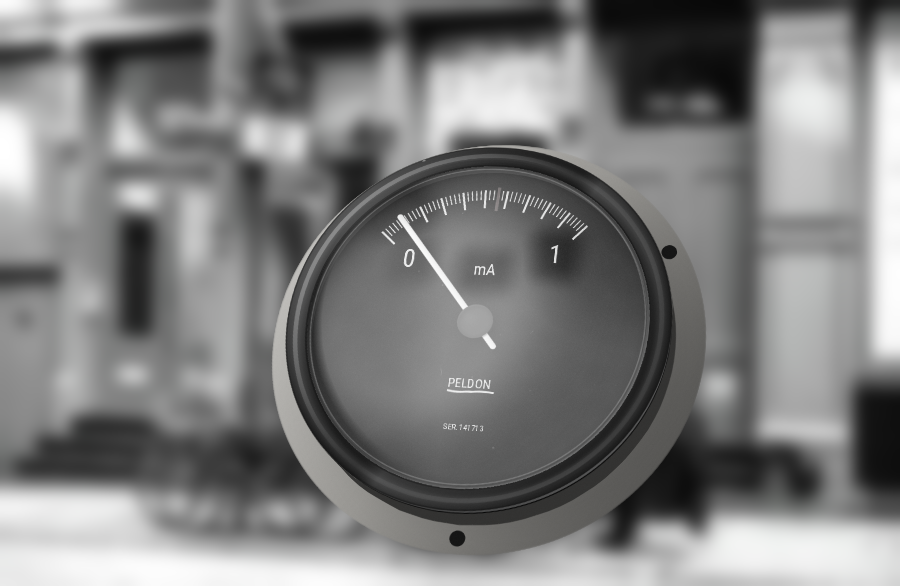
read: 0.1 mA
